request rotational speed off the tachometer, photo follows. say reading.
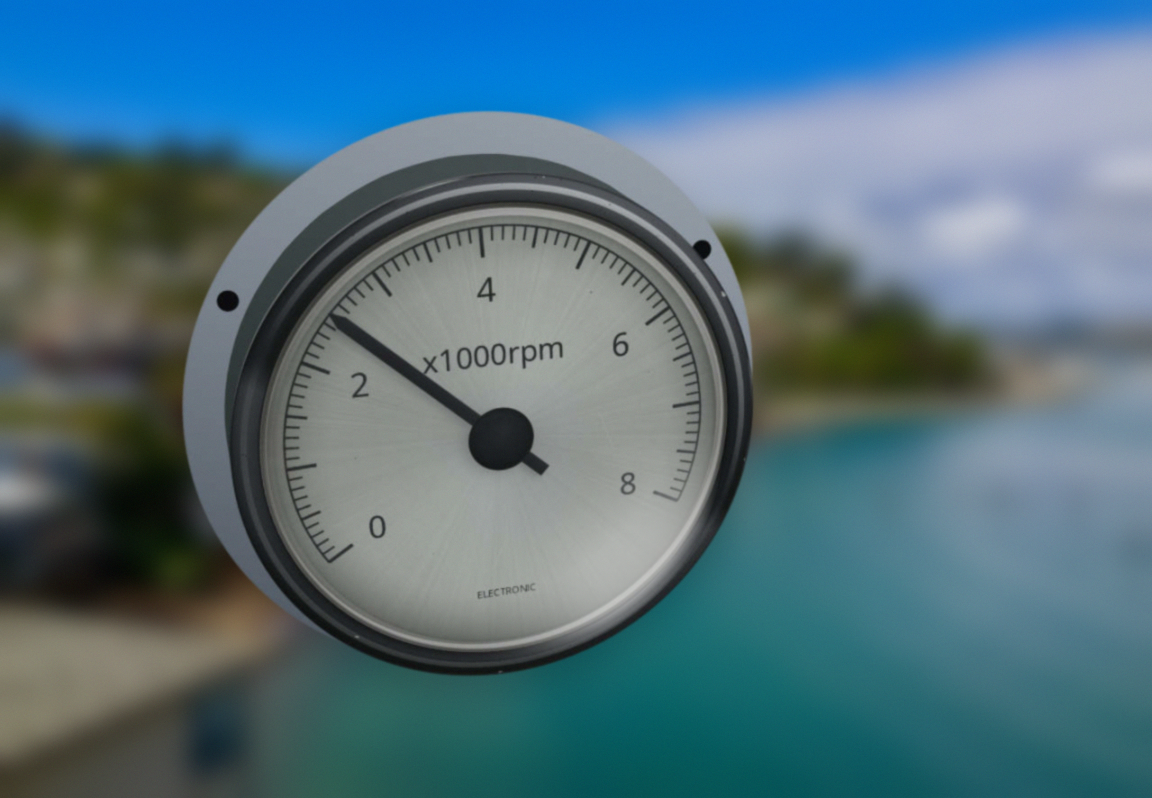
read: 2500 rpm
